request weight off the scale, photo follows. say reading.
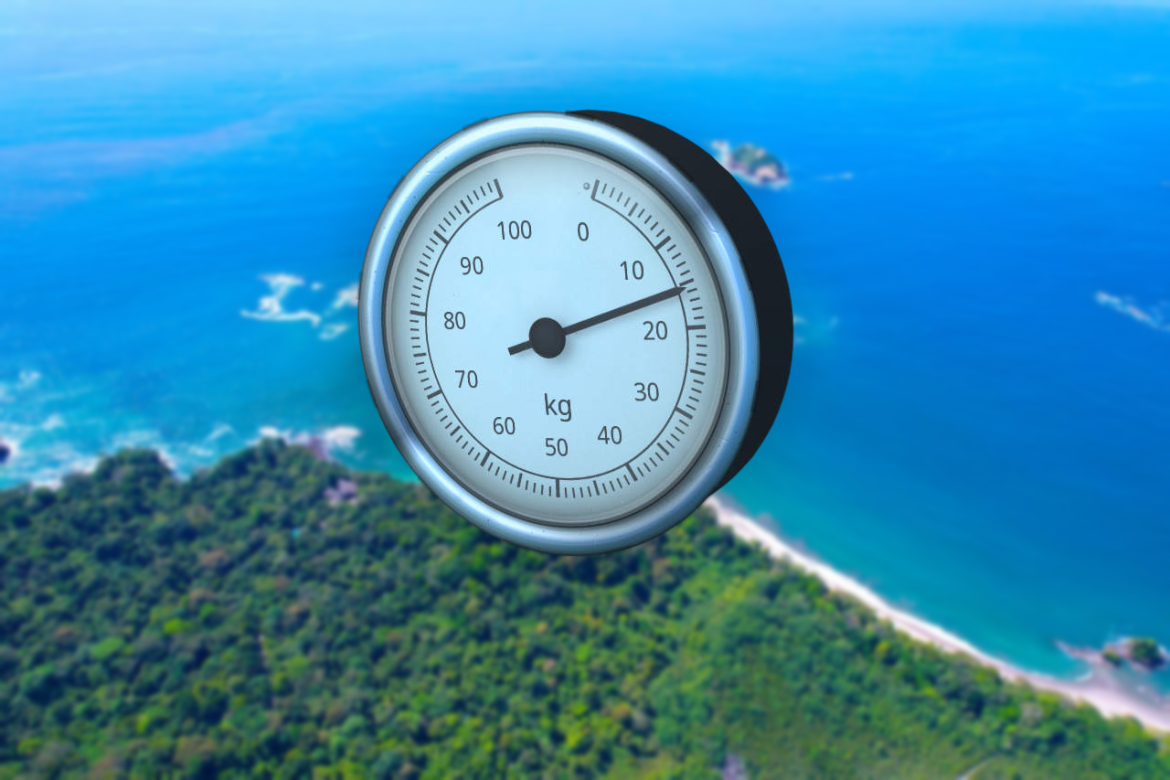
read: 15.5 kg
